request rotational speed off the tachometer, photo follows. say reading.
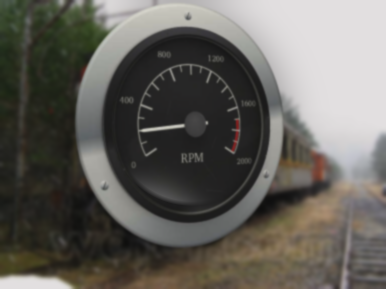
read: 200 rpm
